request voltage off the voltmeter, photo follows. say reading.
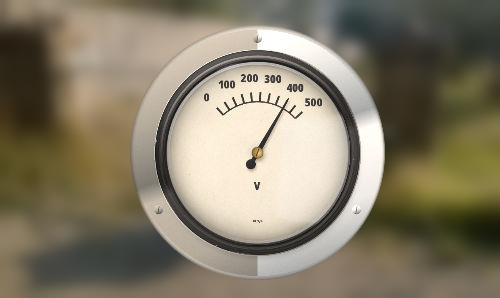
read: 400 V
